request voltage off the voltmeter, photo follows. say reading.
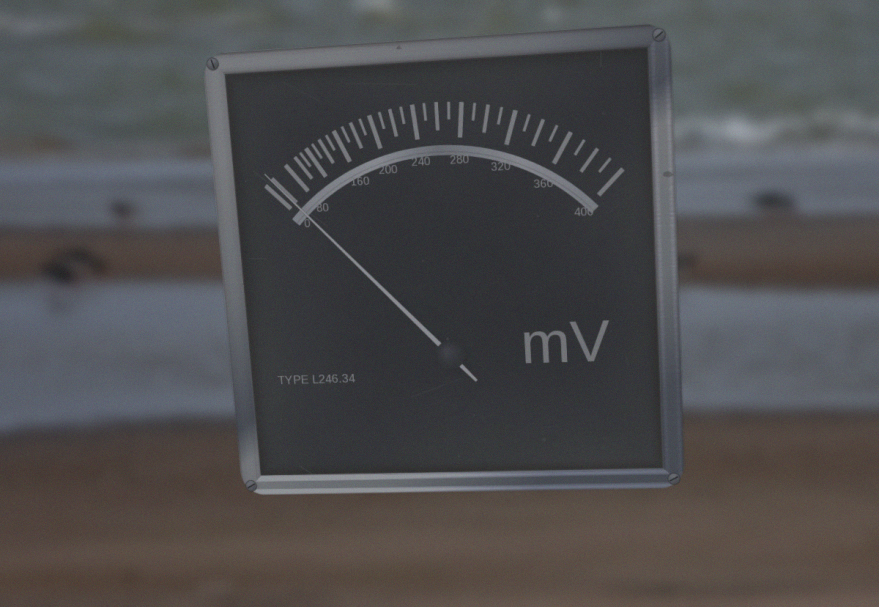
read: 40 mV
